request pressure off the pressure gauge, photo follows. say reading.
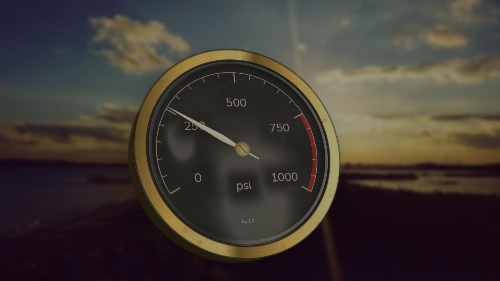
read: 250 psi
